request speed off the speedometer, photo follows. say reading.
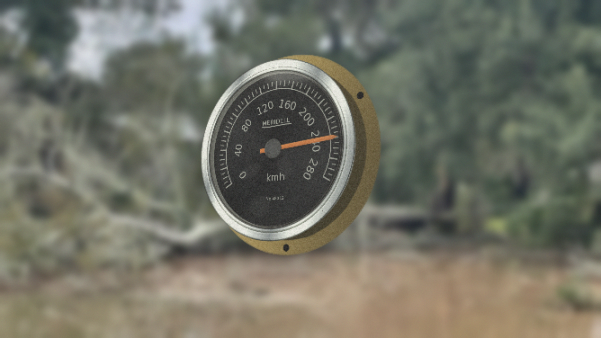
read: 240 km/h
